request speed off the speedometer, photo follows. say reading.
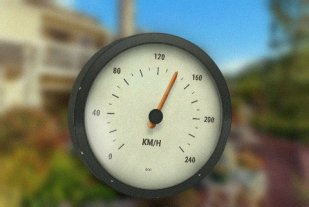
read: 140 km/h
